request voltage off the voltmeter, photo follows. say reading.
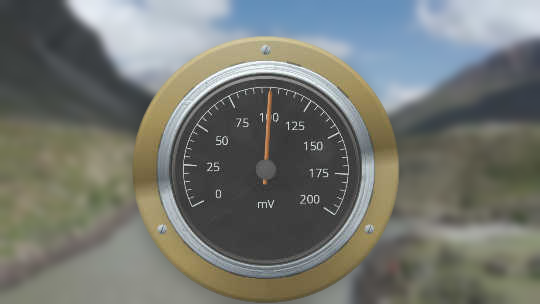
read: 100 mV
